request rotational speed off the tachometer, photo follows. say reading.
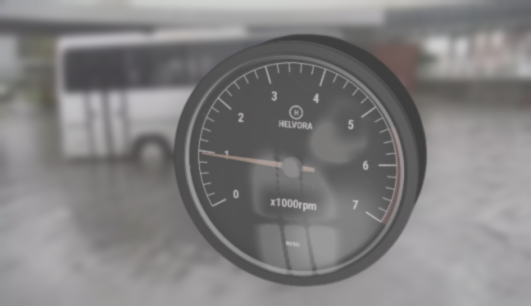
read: 1000 rpm
